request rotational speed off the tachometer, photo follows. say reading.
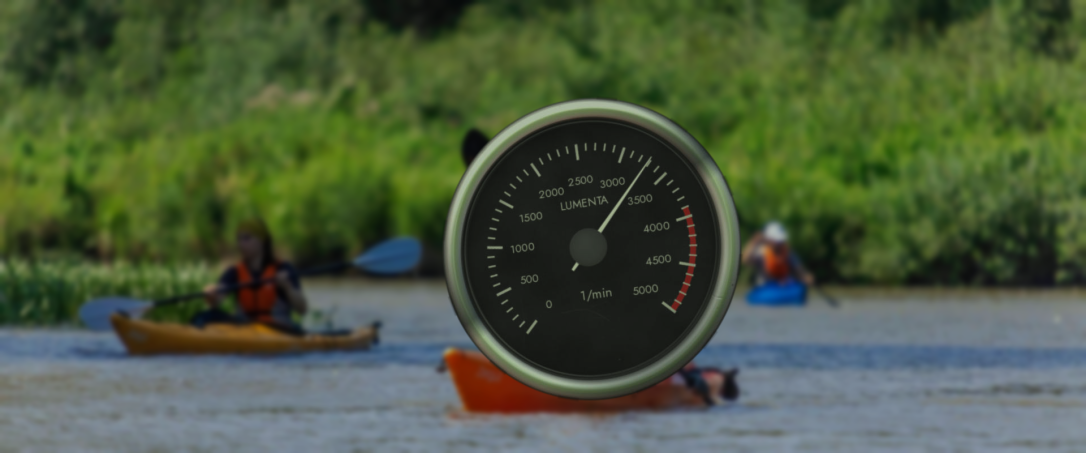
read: 3300 rpm
